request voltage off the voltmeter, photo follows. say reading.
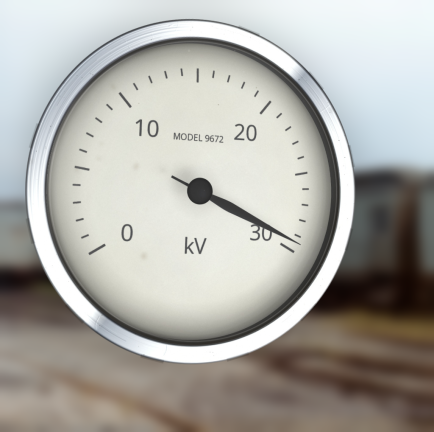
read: 29.5 kV
